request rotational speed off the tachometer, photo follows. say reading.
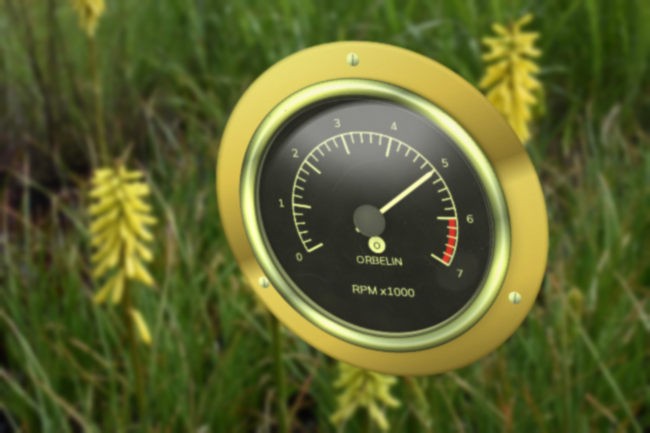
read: 5000 rpm
